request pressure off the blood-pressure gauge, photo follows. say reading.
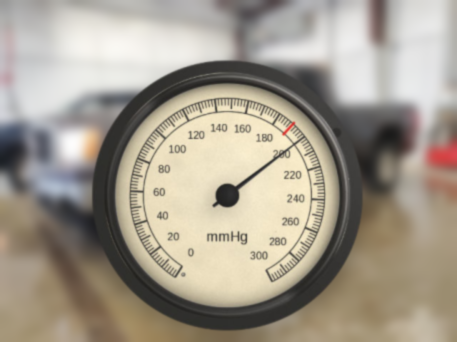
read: 200 mmHg
